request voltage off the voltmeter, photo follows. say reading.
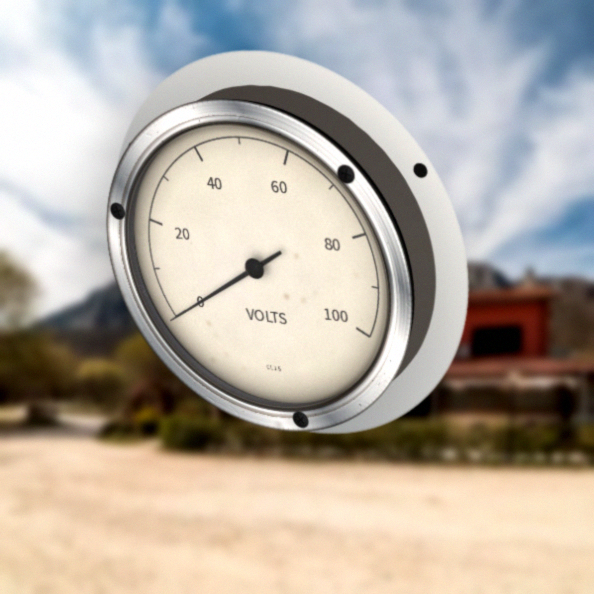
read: 0 V
